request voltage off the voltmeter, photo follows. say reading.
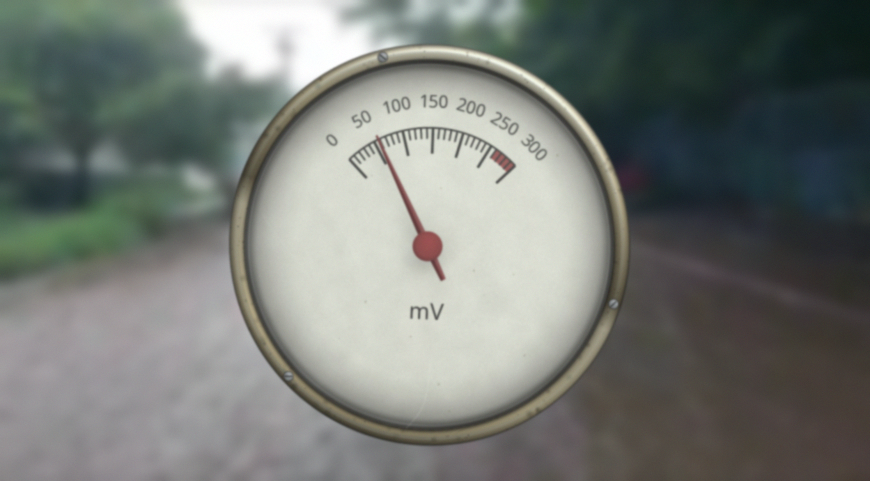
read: 60 mV
